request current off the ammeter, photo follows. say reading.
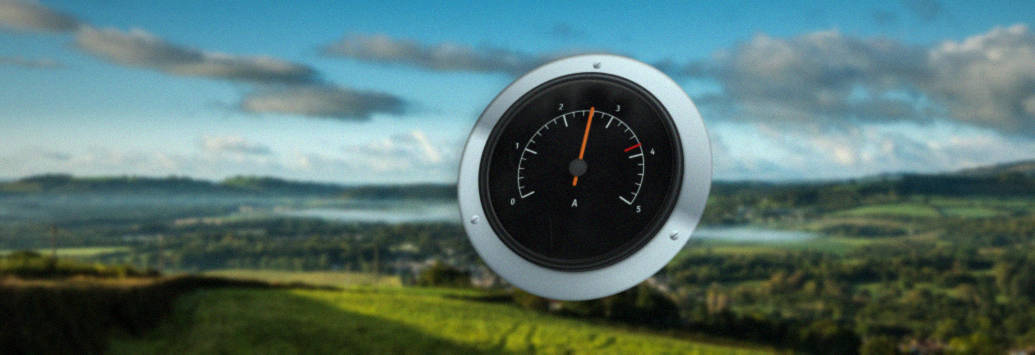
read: 2.6 A
